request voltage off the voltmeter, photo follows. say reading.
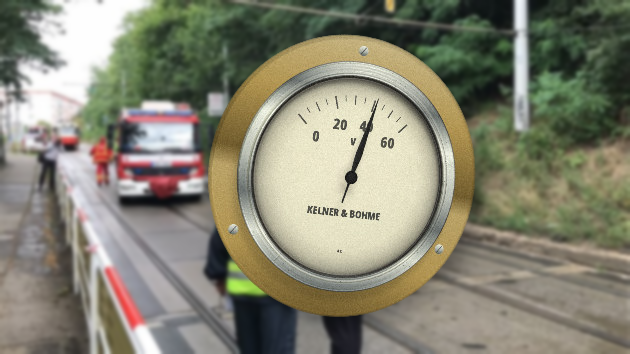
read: 40 V
